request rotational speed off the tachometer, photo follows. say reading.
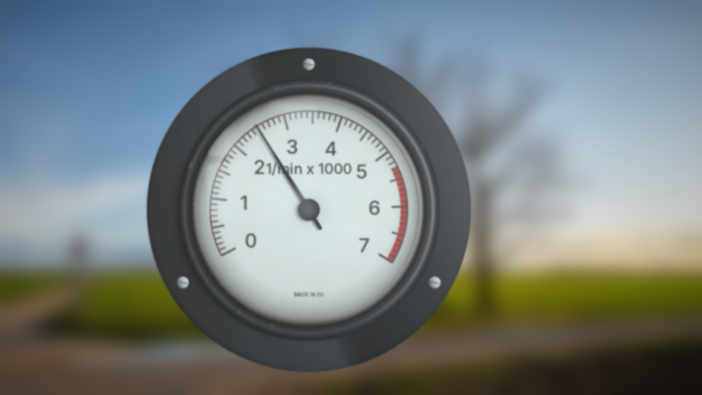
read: 2500 rpm
